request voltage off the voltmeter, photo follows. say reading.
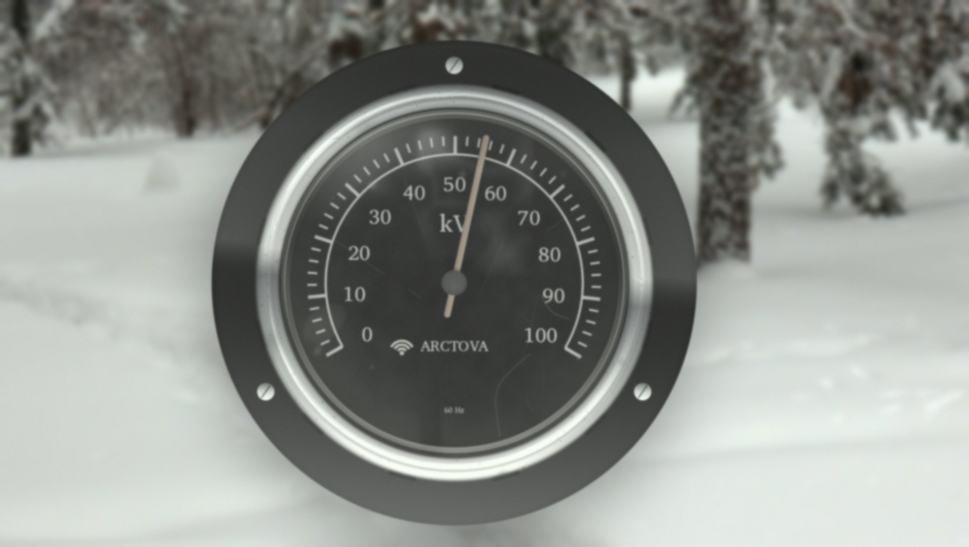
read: 55 kV
